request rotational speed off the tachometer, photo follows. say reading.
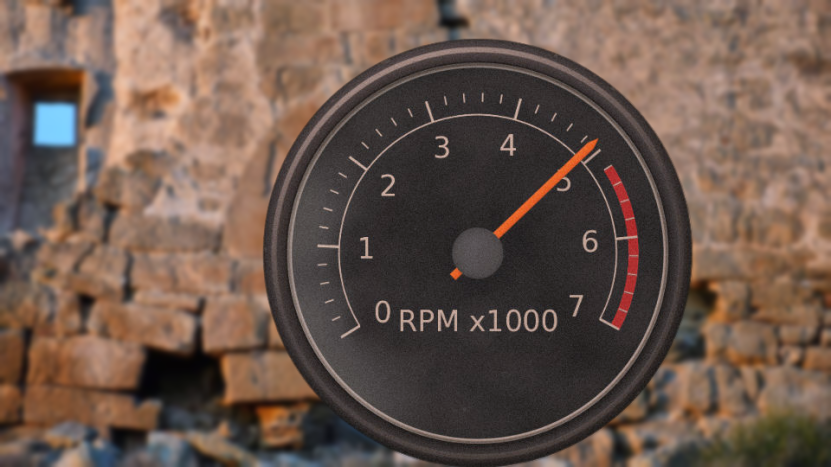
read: 4900 rpm
